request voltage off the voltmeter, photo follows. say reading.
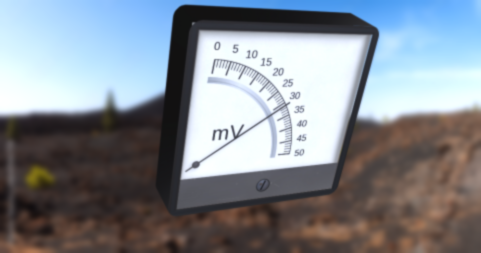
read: 30 mV
